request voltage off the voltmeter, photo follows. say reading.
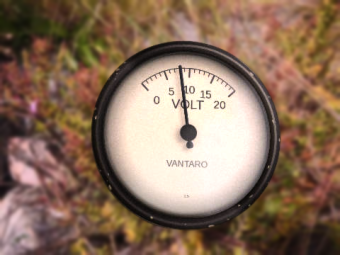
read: 8 V
